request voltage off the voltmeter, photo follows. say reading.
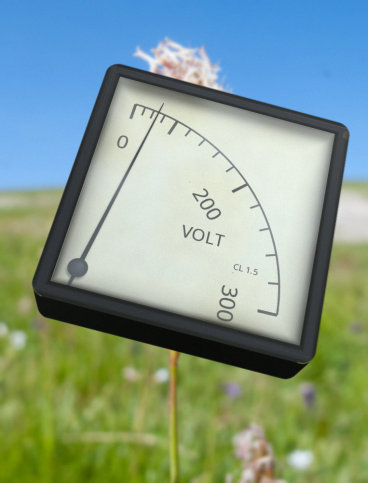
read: 70 V
